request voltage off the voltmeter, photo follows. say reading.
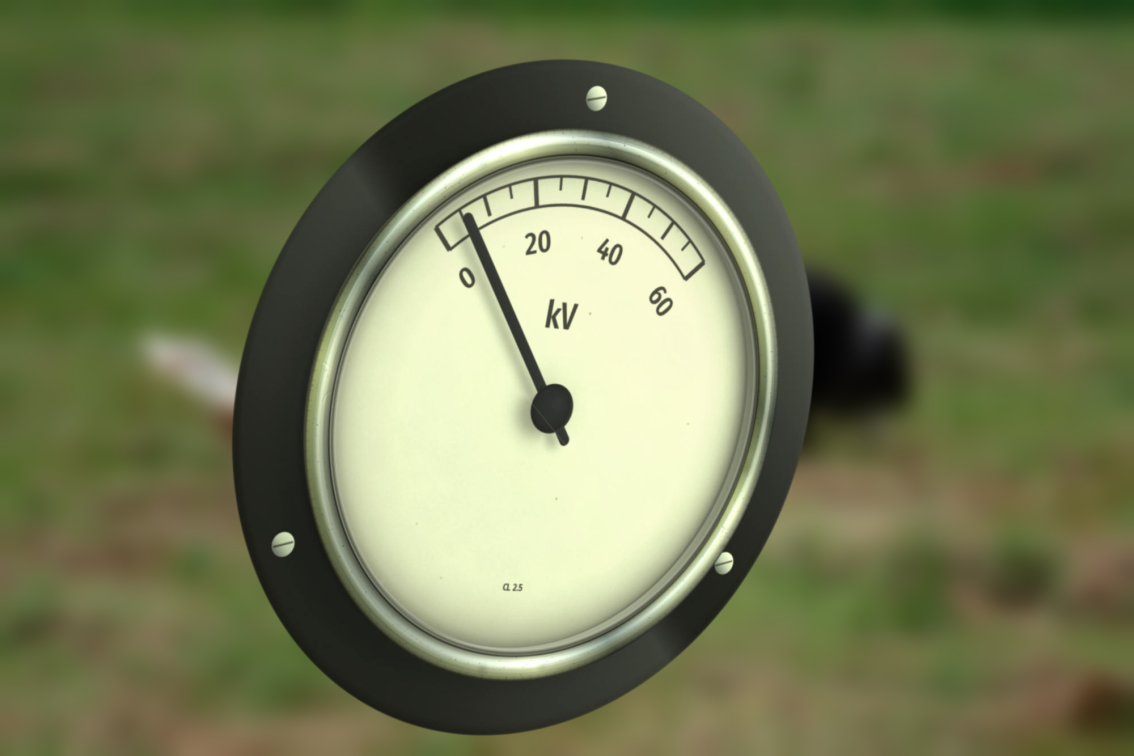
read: 5 kV
